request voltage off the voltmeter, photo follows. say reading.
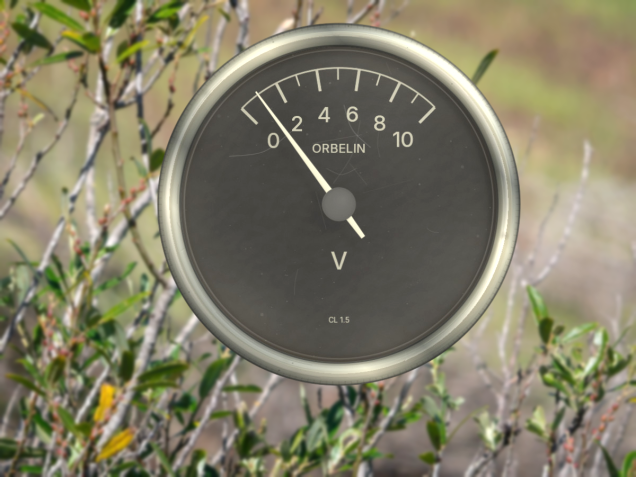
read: 1 V
